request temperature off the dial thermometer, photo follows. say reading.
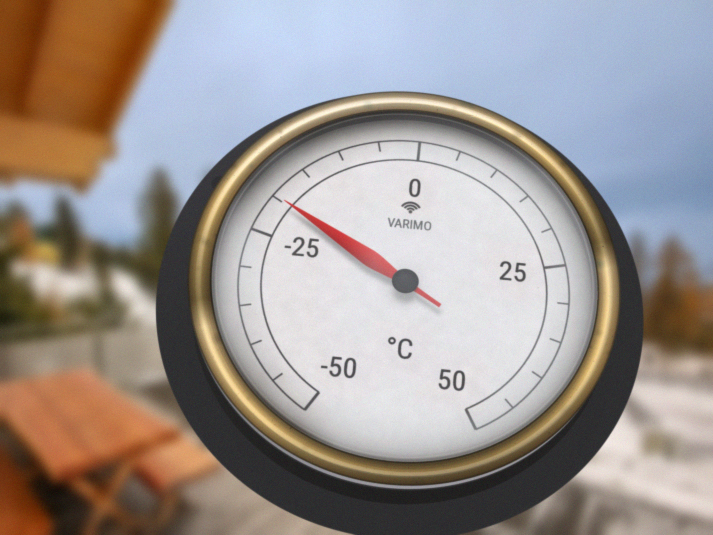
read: -20 °C
